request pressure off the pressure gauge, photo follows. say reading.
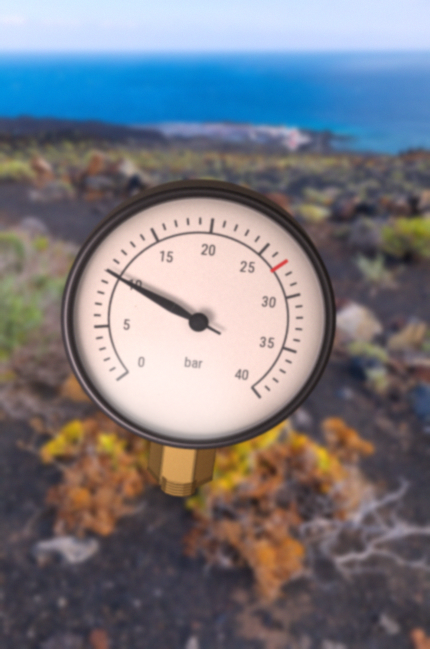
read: 10 bar
